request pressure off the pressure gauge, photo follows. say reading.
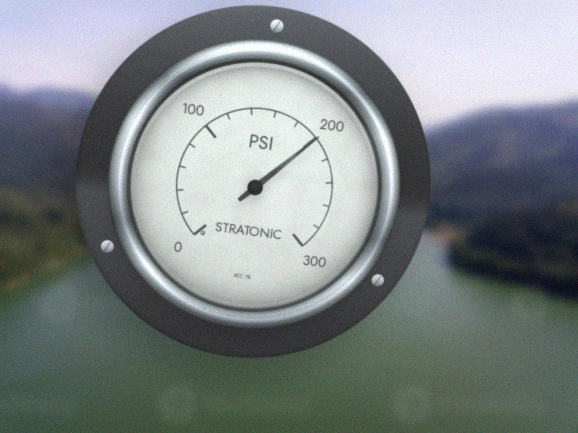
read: 200 psi
